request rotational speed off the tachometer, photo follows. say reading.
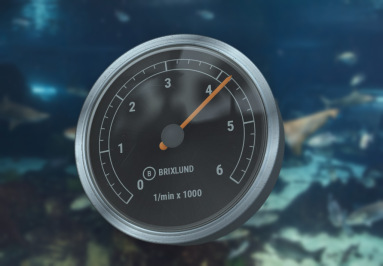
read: 4200 rpm
